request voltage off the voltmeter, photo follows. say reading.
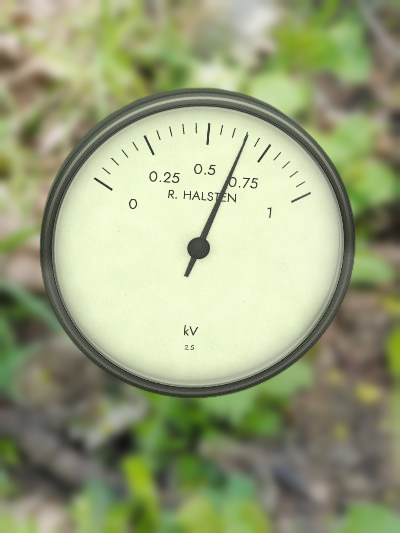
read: 0.65 kV
